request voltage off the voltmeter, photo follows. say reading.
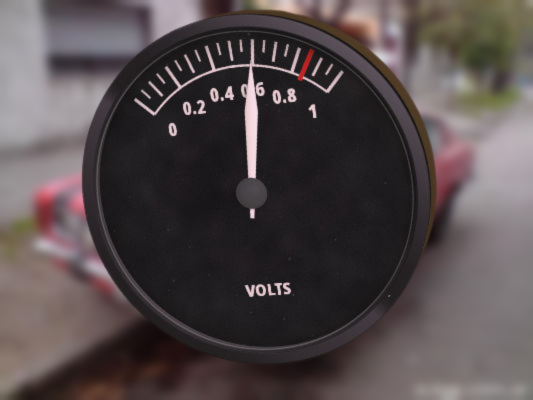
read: 0.6 V
